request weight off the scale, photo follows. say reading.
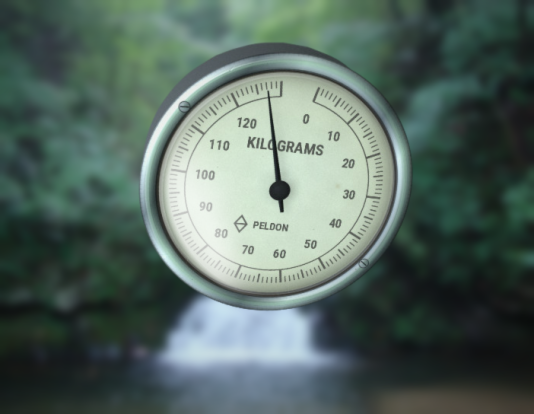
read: 127 kg
